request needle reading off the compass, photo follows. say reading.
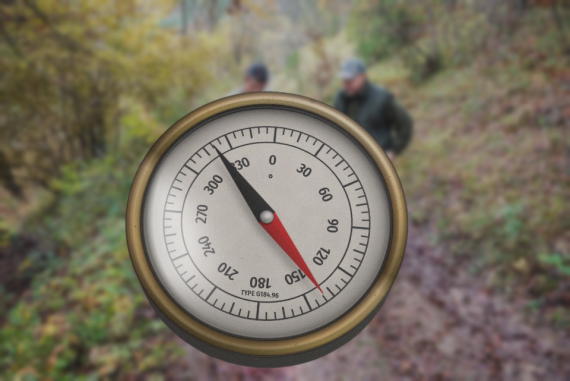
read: 140 °
